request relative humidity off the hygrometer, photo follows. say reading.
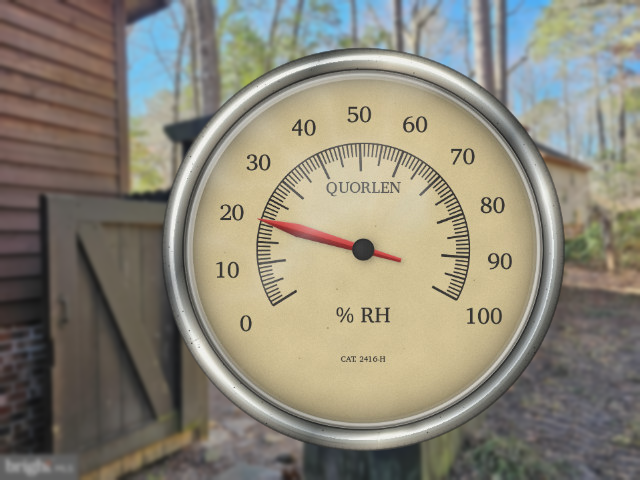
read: 20 %
